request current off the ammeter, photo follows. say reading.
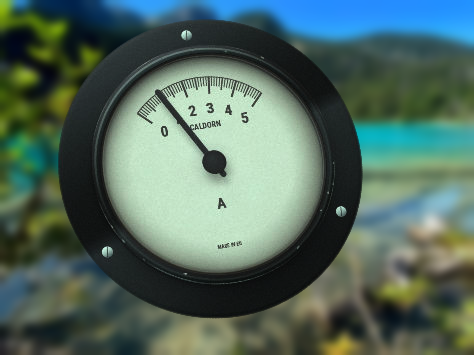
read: 1 A
